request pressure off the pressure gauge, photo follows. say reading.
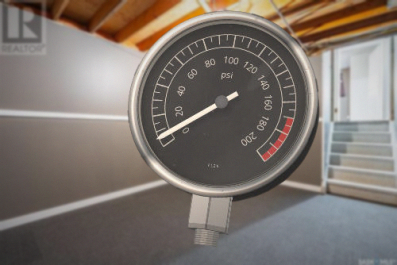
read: 5 psi
